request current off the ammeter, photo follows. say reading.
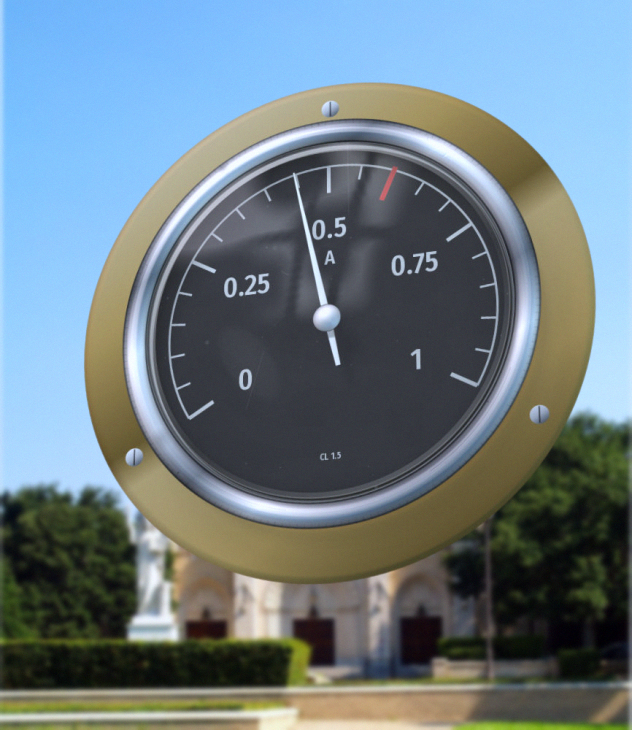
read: 0.45 A
